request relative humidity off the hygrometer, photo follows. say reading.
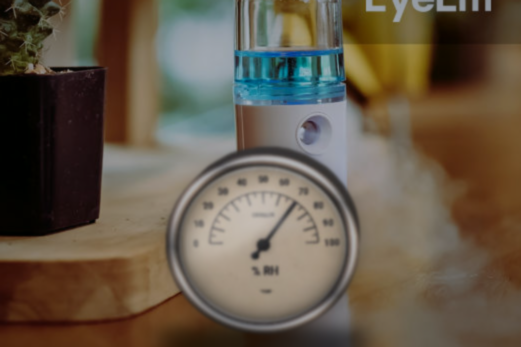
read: 70 %
